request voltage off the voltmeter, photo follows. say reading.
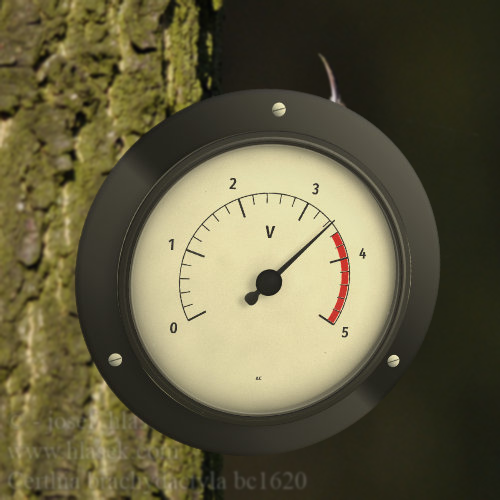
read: 3.4 V
